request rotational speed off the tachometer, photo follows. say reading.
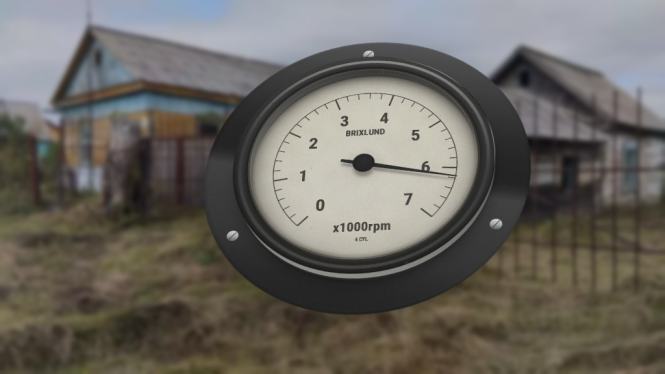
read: 6200 rpm
